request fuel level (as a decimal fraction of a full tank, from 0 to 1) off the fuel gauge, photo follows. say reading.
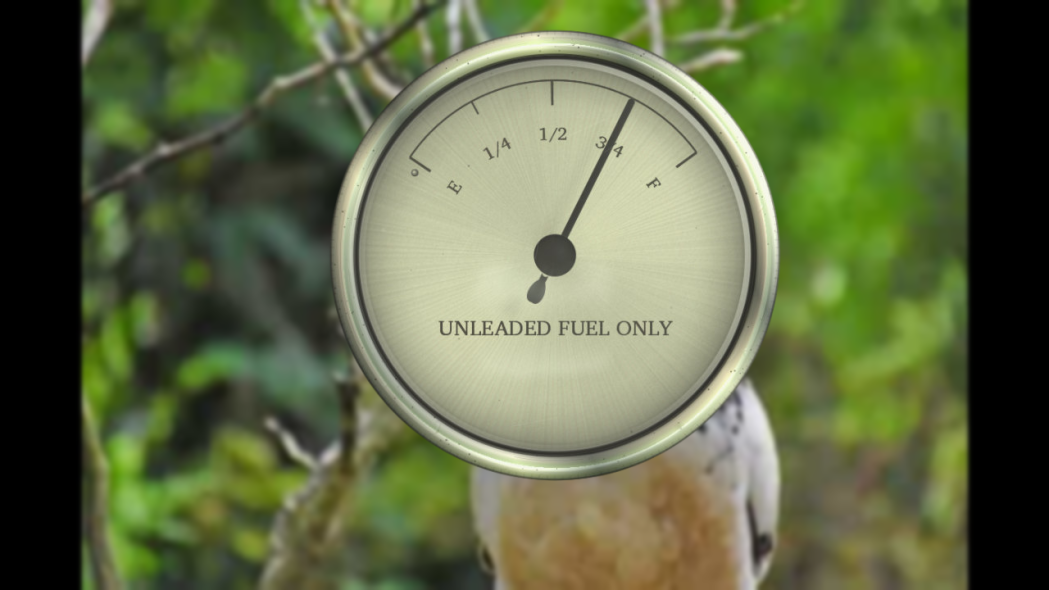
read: 0.75
